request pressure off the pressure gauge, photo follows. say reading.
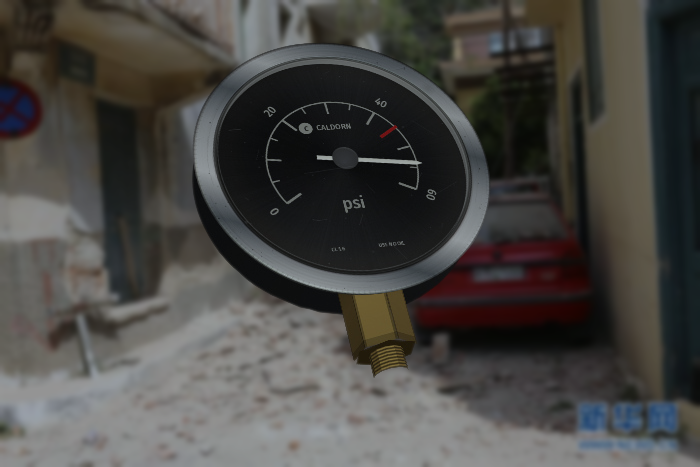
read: 55 psi
